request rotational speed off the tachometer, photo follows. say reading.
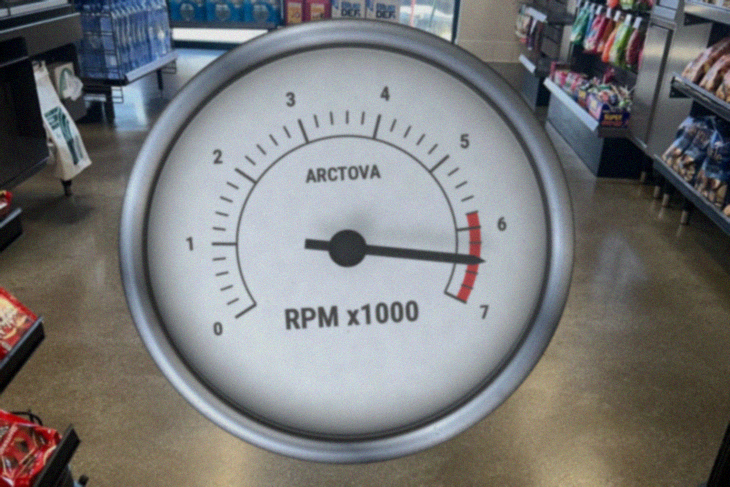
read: 6400 rpm
